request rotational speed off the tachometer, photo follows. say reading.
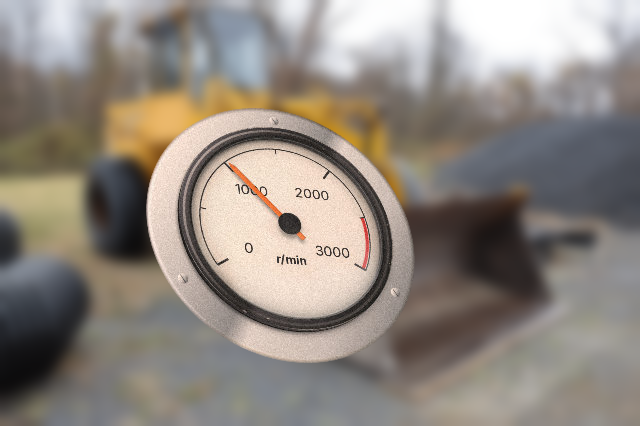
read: 1000 rpm
